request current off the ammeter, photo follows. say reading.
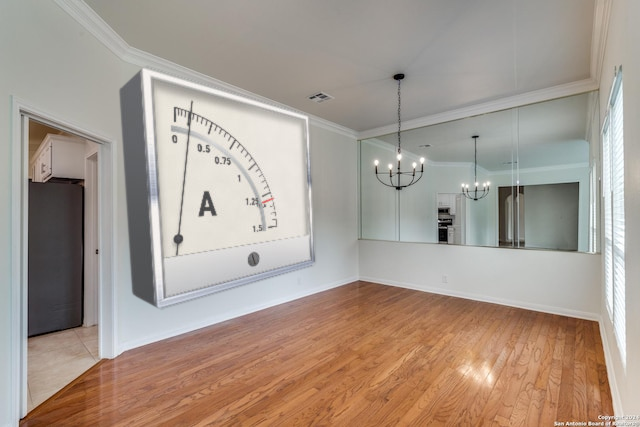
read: 0.25 A
